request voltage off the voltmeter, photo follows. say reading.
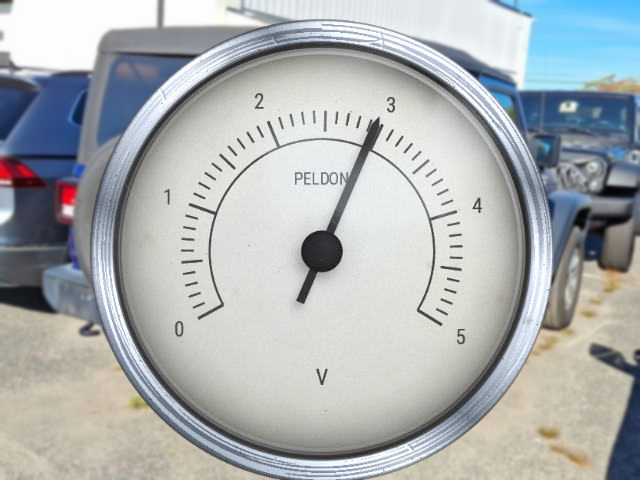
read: 2.95 V
